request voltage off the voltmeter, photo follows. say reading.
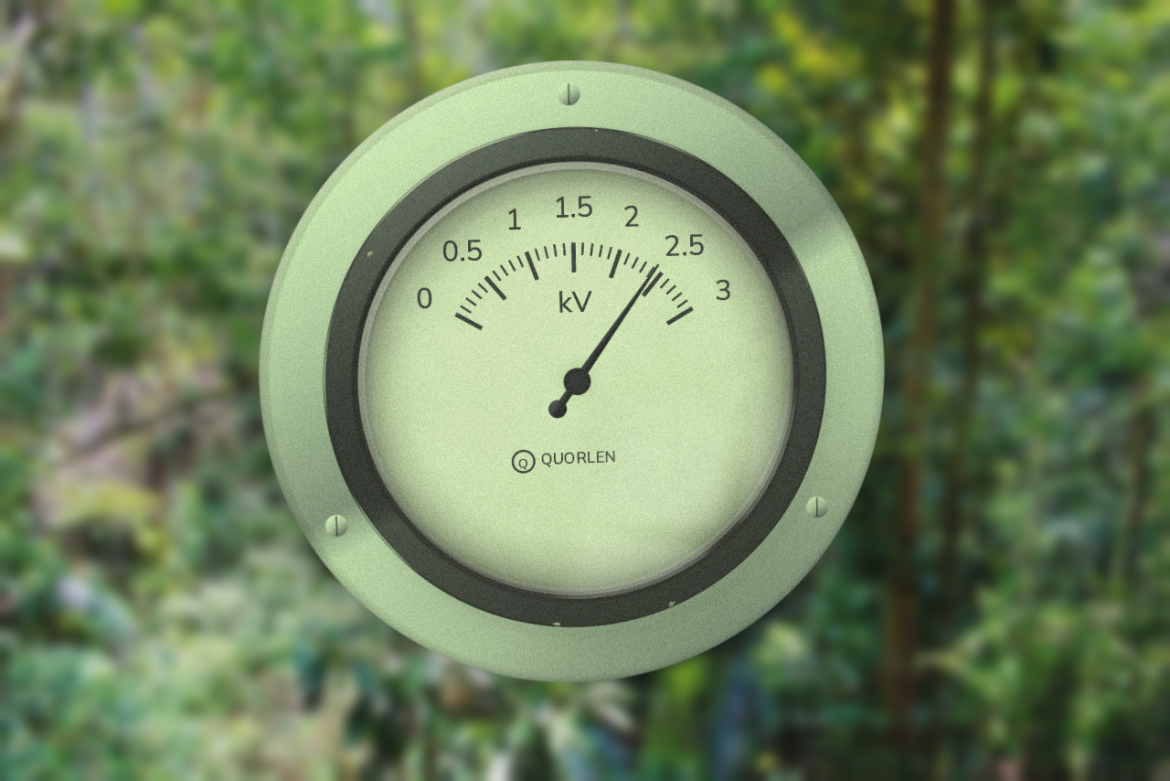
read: 2.4 kV
